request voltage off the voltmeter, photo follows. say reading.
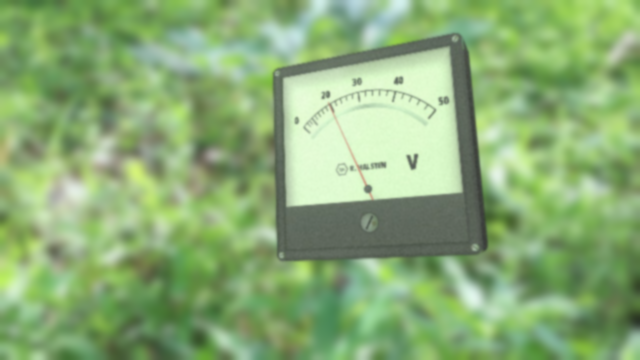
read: 20 V
